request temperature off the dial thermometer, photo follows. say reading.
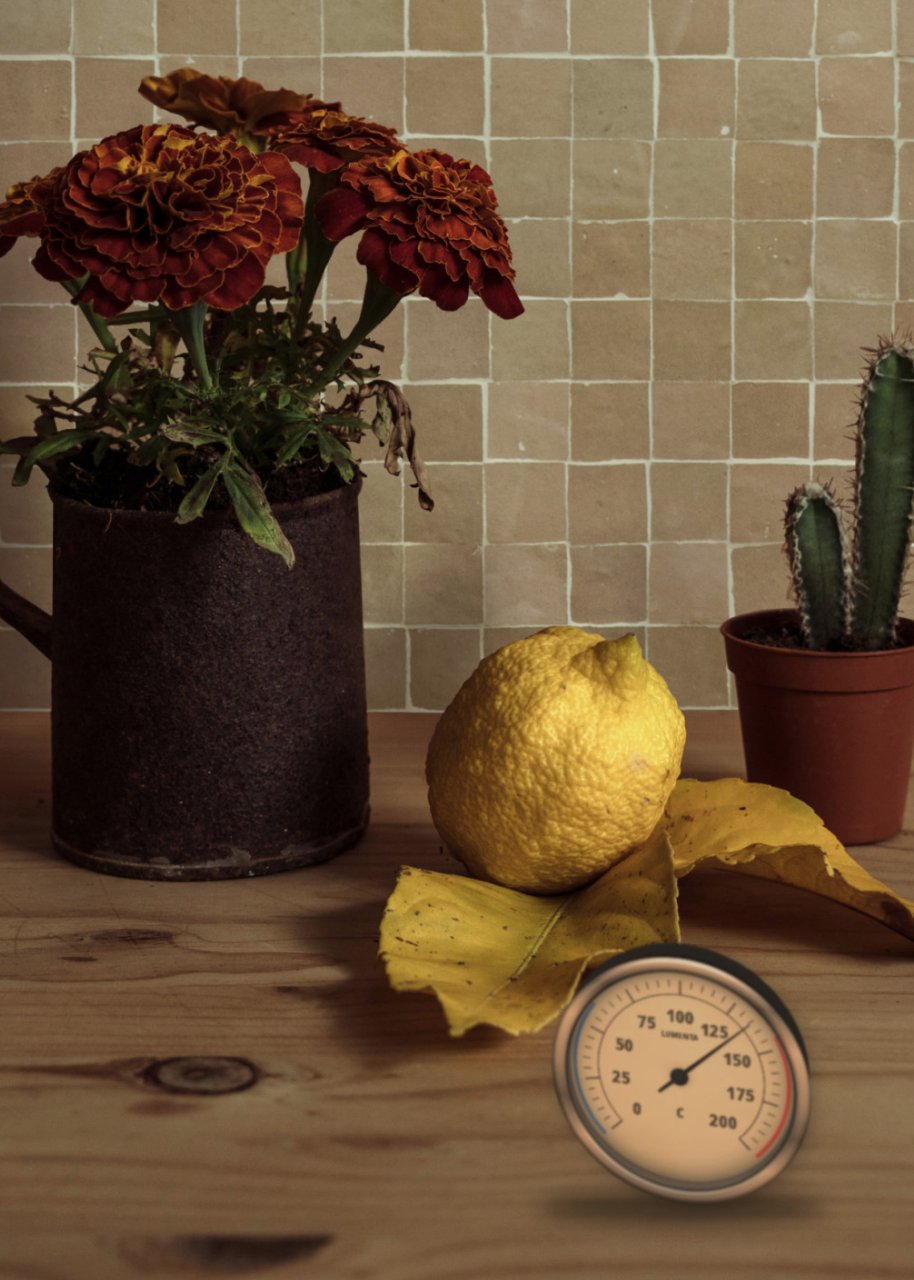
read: 135 °C
